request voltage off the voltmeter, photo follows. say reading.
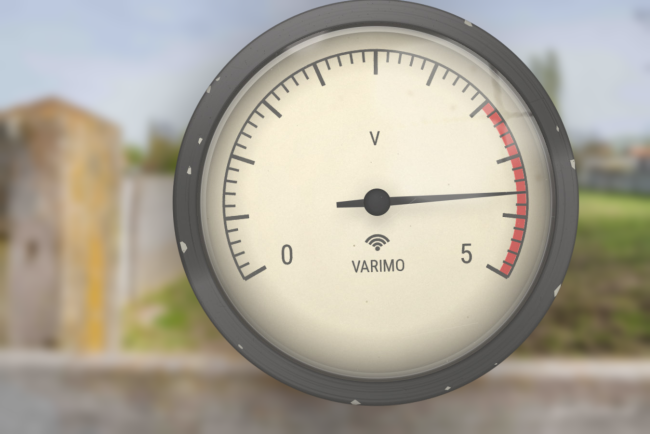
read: 4.3 V
